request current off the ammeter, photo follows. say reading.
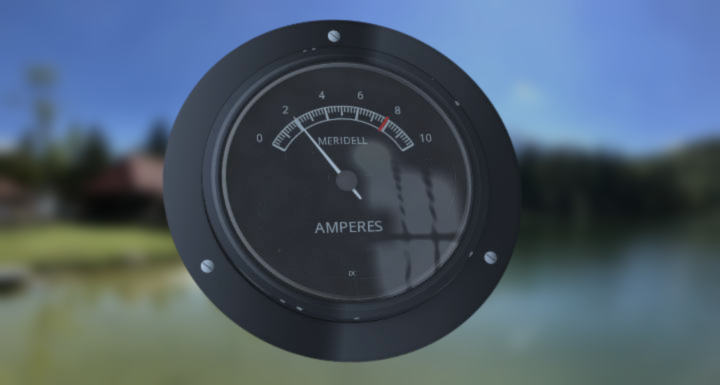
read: 2 A
